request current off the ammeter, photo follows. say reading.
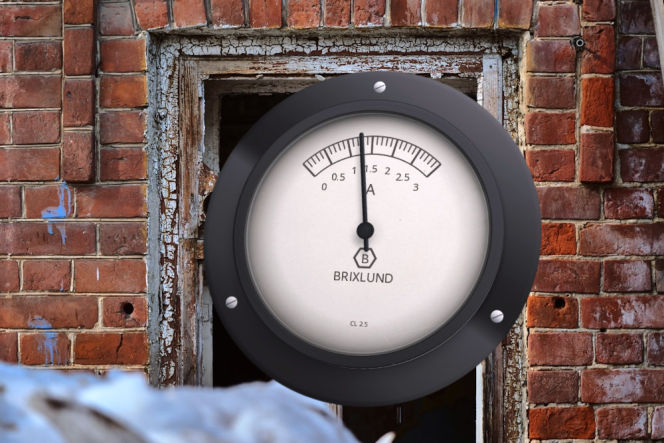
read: 1.3 A
